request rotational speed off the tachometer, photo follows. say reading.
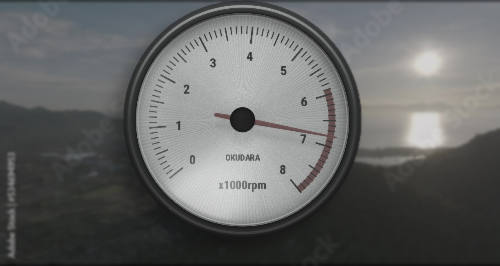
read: 6800 rpm
